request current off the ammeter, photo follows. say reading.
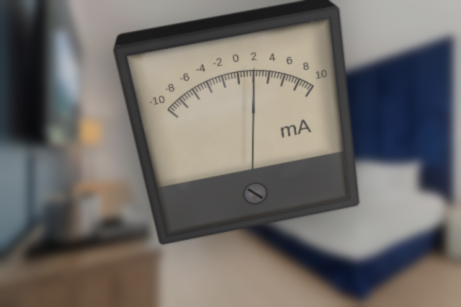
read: 2 mA
